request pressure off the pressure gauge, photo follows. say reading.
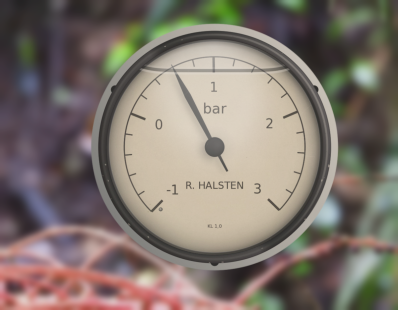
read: 0.6 bar
